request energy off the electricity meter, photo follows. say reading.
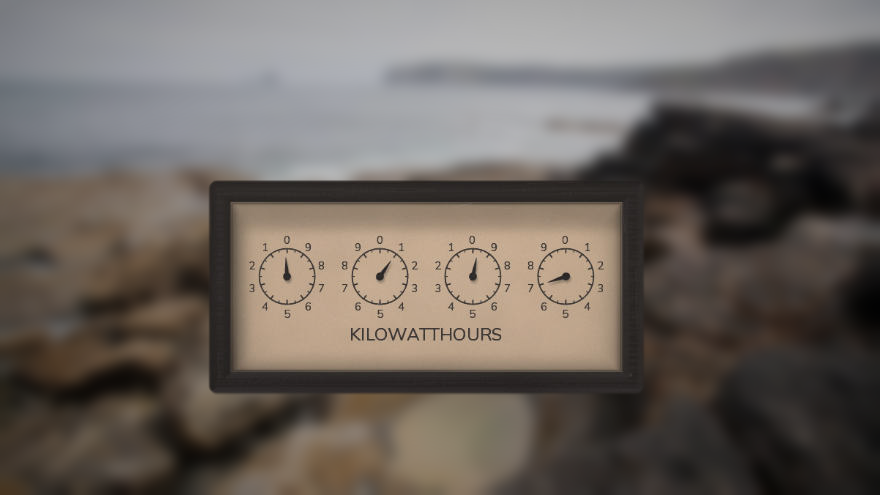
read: 97 kWh
